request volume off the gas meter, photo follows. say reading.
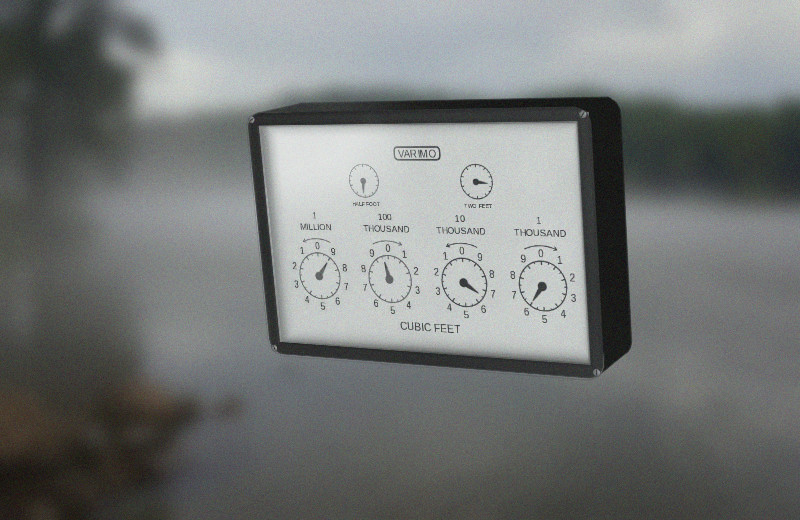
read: 896600 ft³
